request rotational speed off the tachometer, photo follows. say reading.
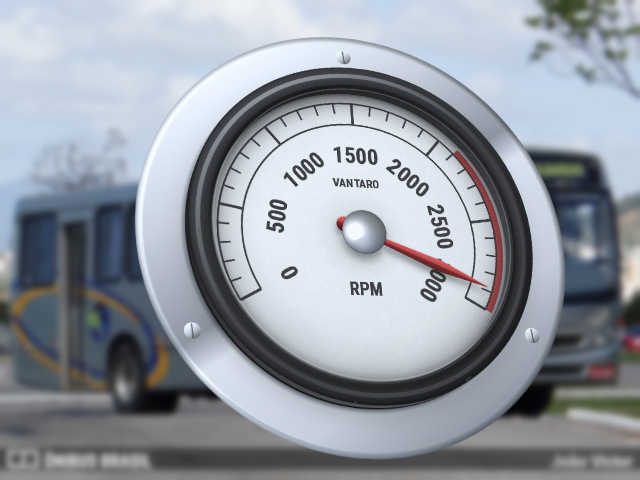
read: 2900 rpm
